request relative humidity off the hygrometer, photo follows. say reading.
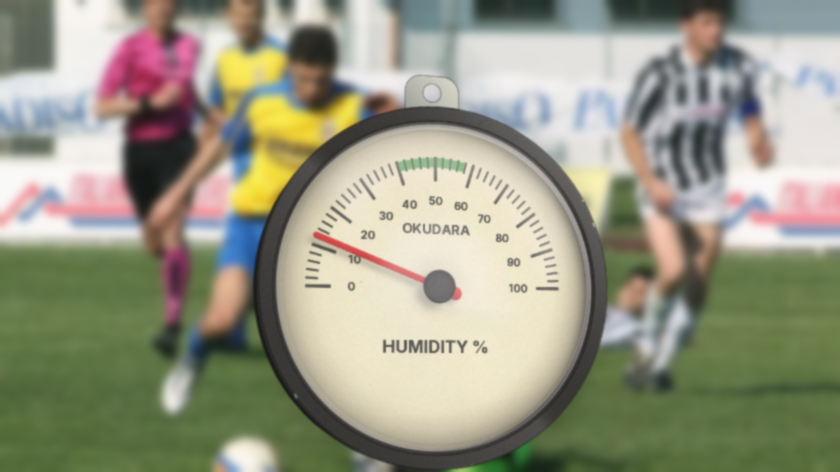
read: 12 %
